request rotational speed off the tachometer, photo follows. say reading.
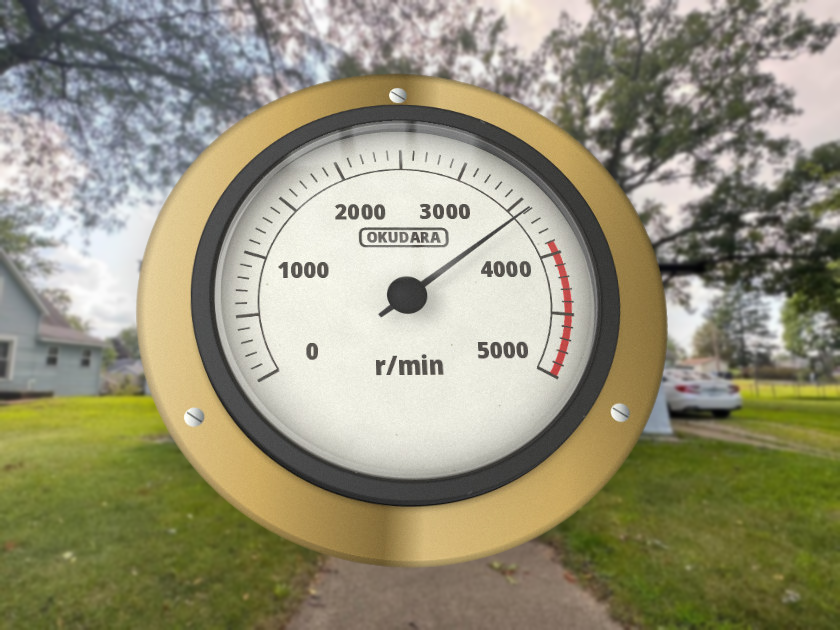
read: 3600 rpm
